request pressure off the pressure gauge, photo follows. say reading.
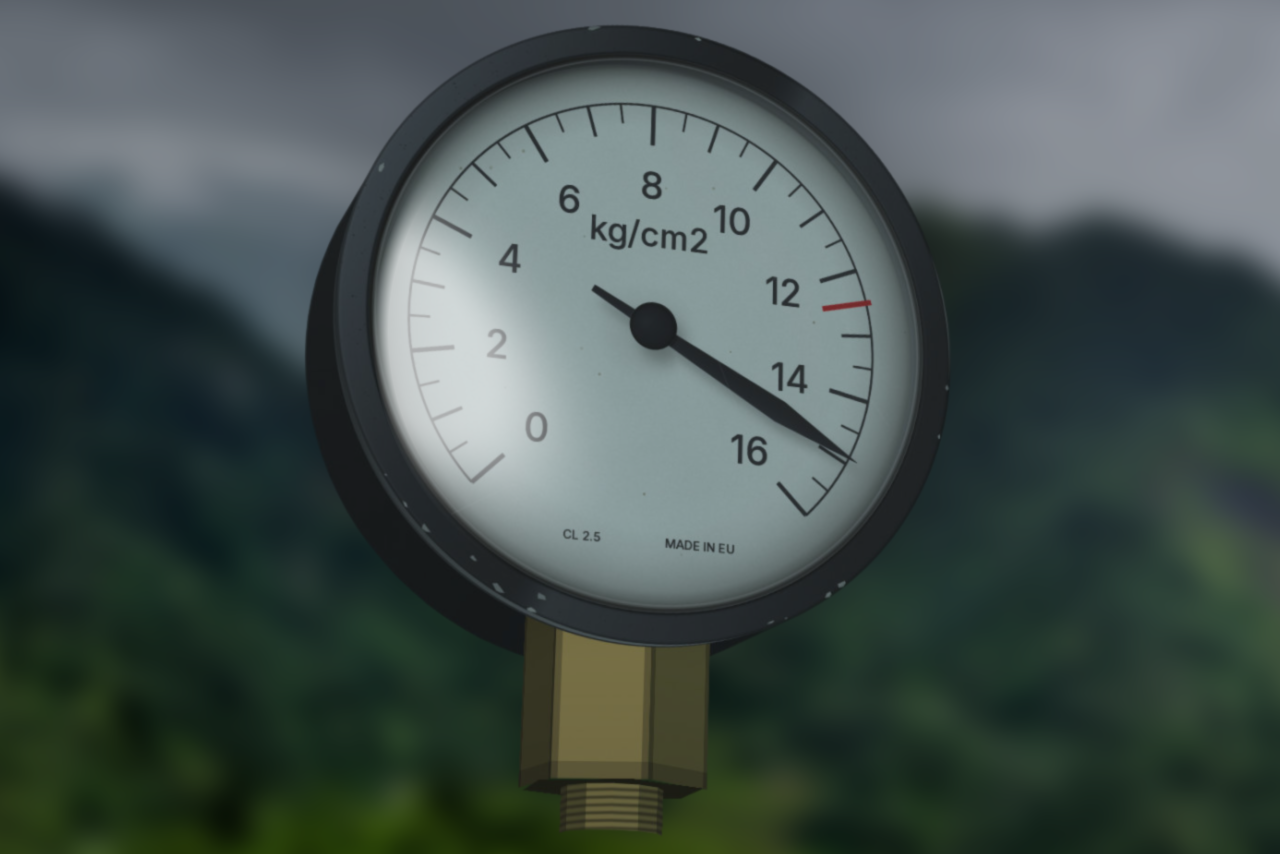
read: 15 kg/cm²
